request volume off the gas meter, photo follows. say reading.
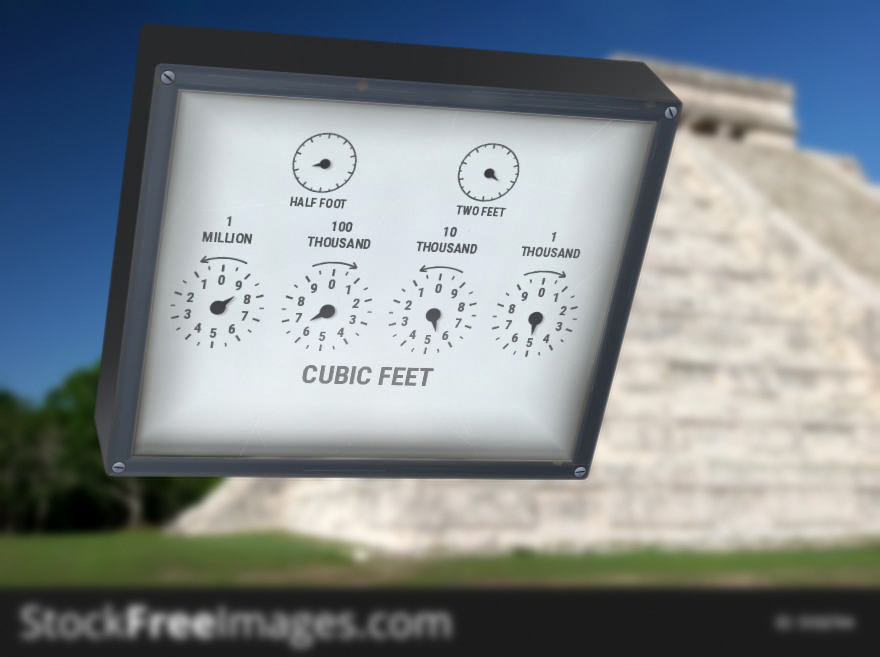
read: 865500 ft³
